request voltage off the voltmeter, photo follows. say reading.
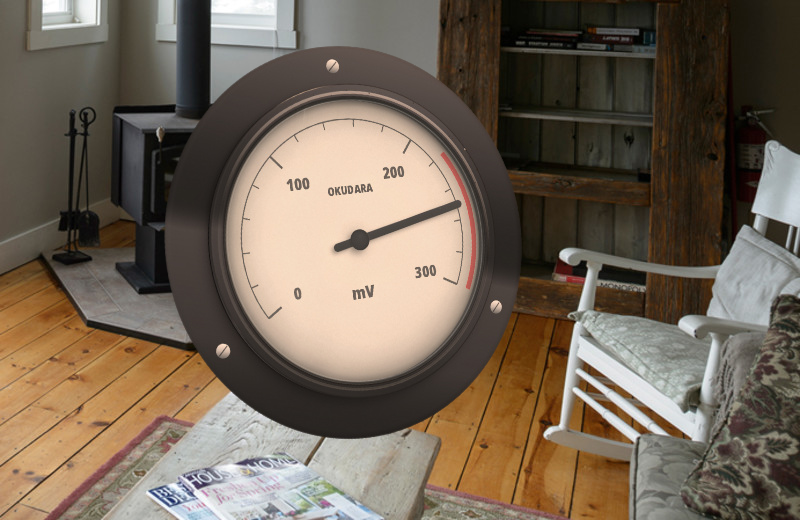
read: 250 mV
